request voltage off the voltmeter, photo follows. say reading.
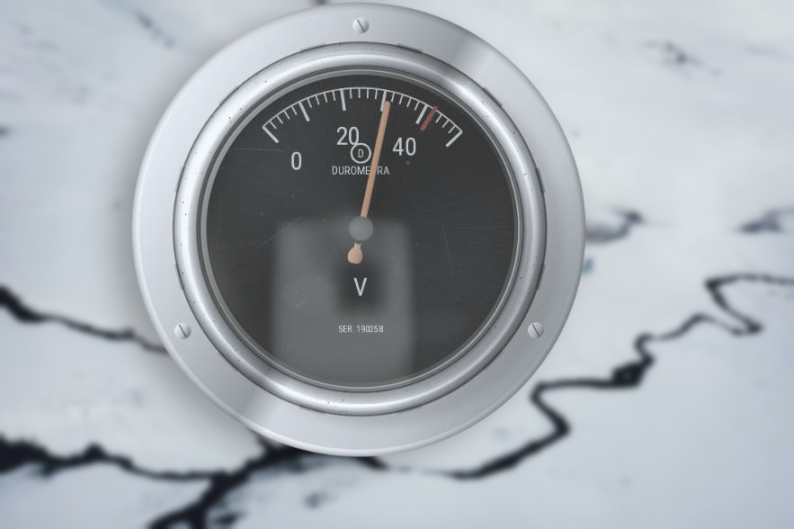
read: 31 V
